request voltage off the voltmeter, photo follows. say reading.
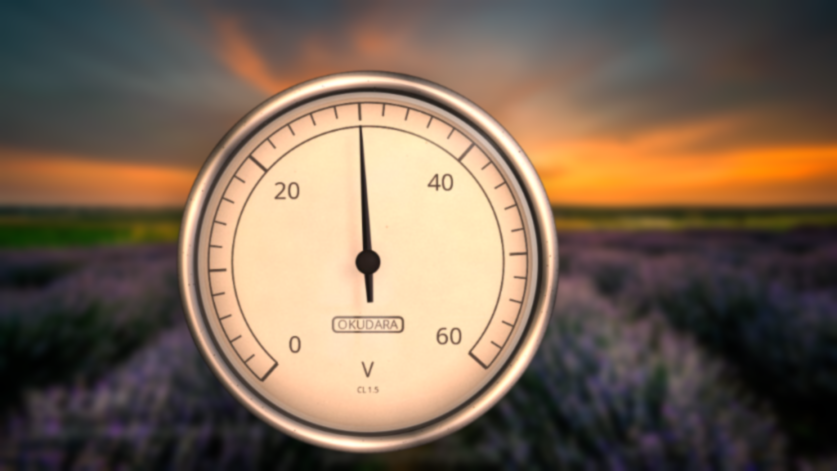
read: 30 V
